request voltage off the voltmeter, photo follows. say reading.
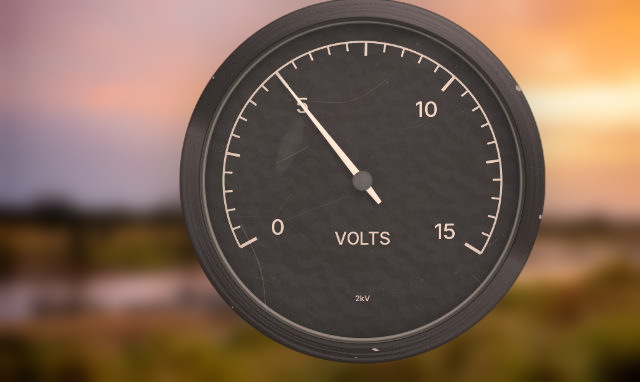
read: 5 V
